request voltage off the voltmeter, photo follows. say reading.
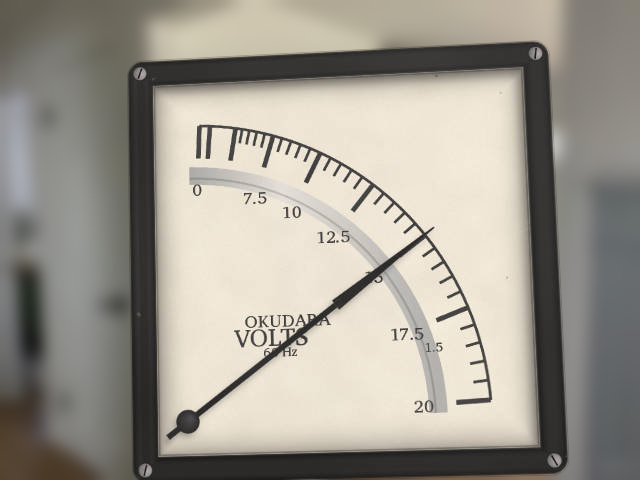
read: 15 V
